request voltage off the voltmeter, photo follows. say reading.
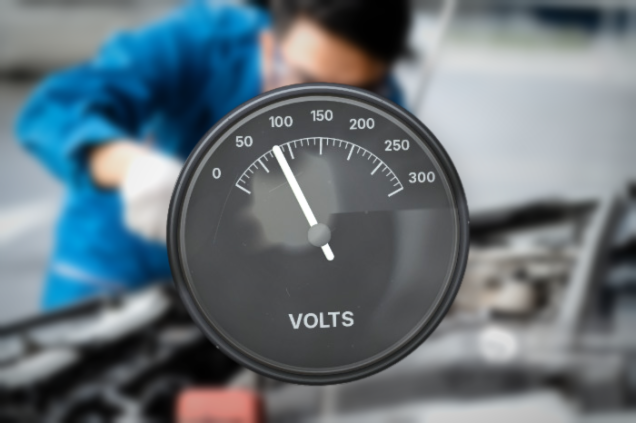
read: 80 V
